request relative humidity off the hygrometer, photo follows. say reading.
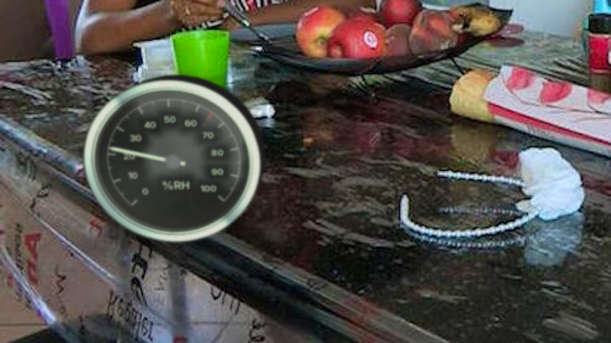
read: 22.5 %
